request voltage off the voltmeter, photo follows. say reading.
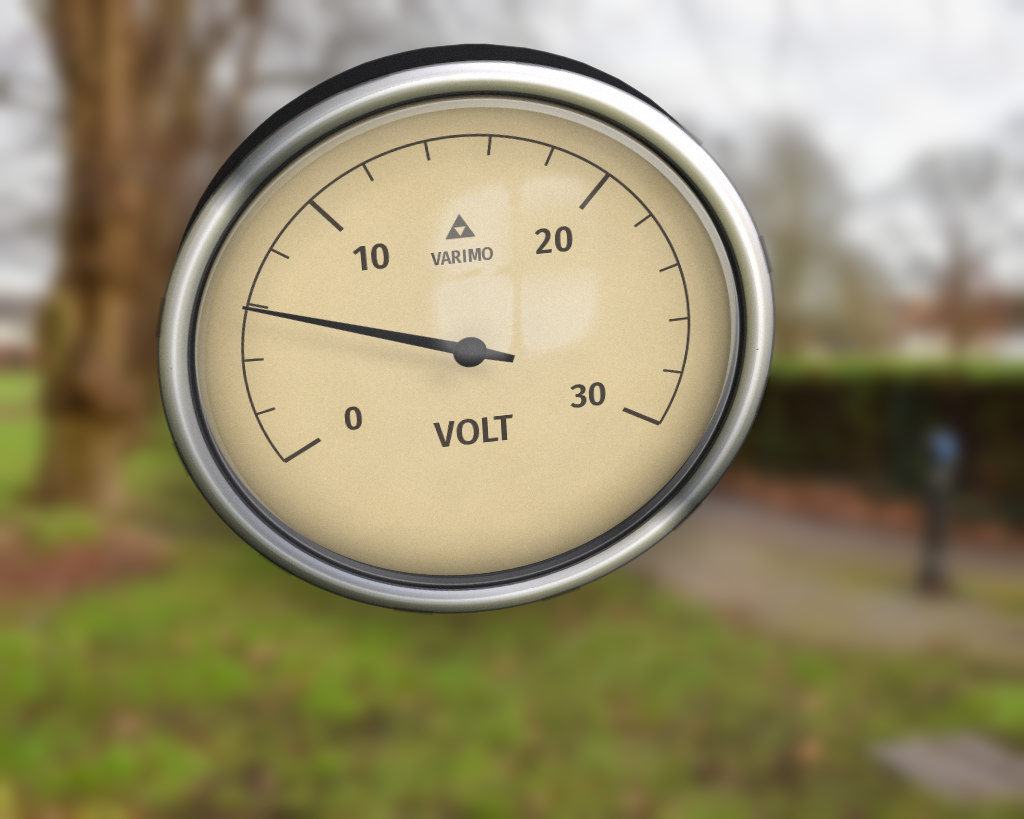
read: 6 V
